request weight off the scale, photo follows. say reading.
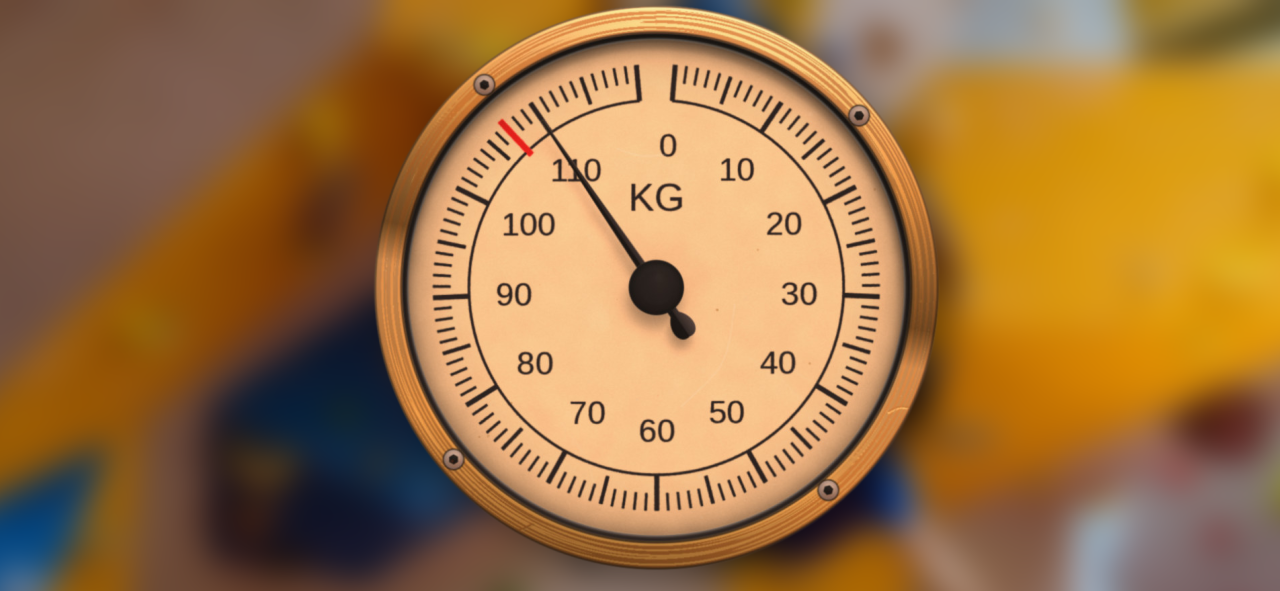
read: 110 kg
